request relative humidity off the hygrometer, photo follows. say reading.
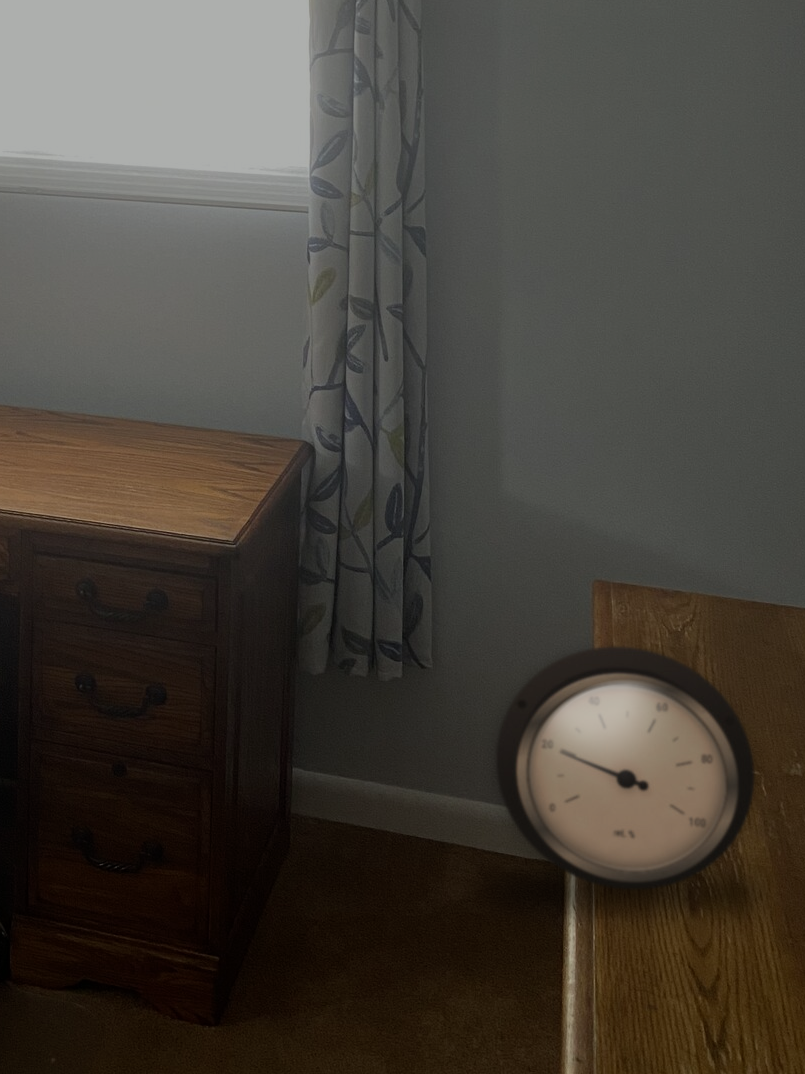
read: 20 %
